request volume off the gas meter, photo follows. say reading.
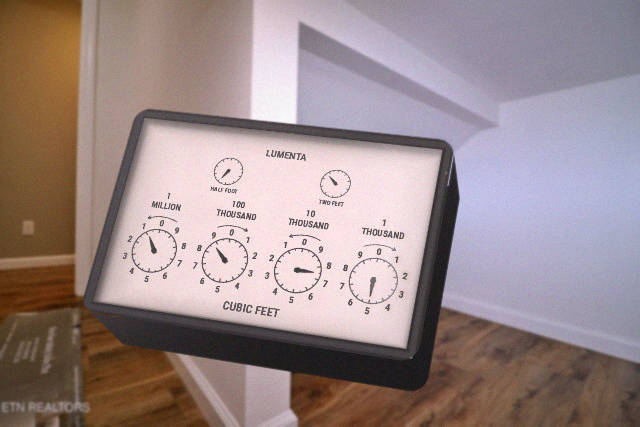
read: 87500 ft³
